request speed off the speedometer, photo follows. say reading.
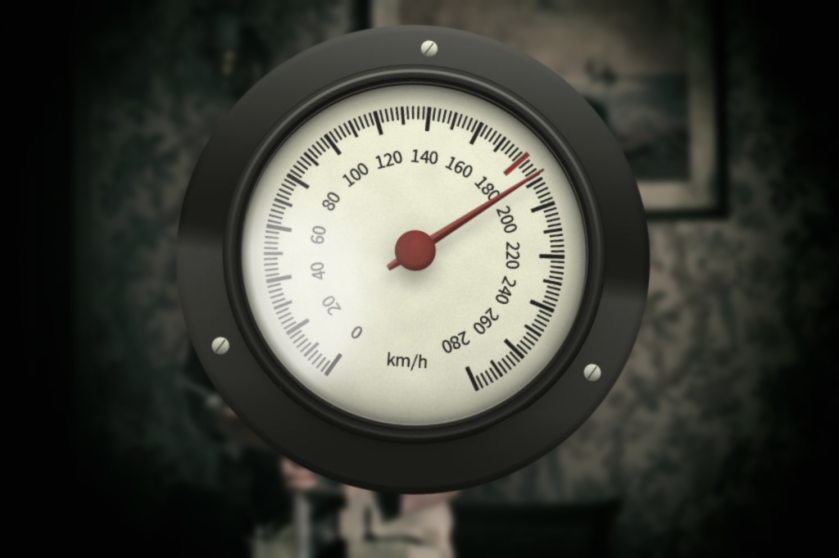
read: 188 km/h
